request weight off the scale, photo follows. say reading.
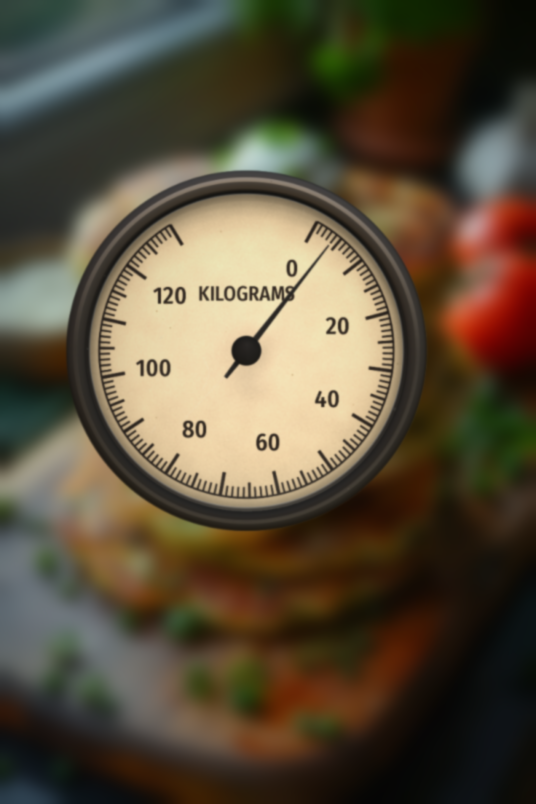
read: 4 kg
